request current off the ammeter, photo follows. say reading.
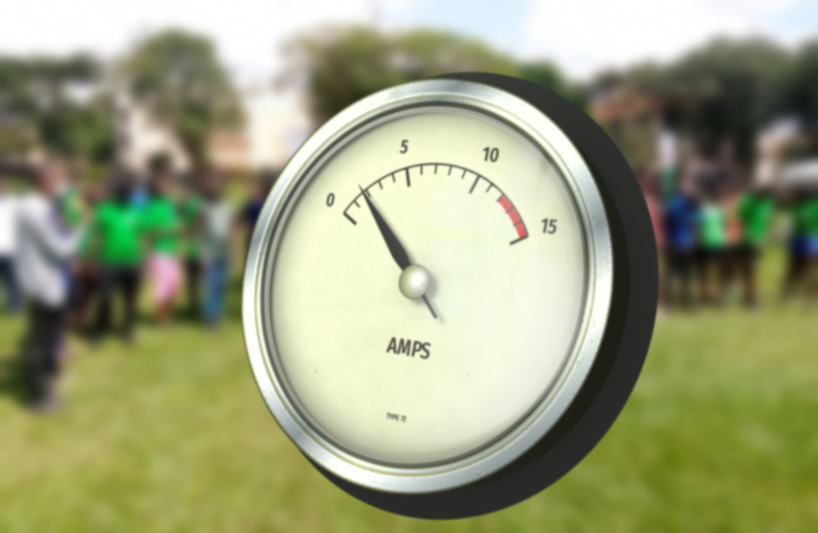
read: 2 A
